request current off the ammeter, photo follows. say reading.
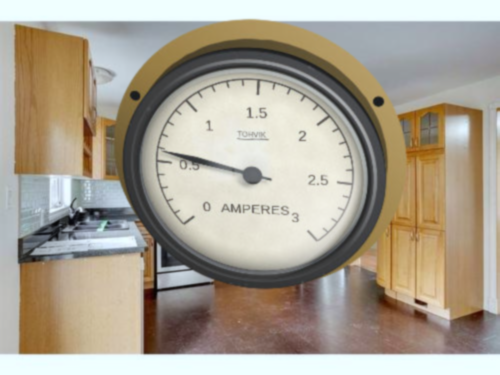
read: 0.6 A
